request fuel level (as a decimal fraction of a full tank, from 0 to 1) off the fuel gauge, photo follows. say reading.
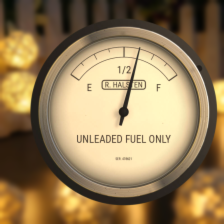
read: 0.625
